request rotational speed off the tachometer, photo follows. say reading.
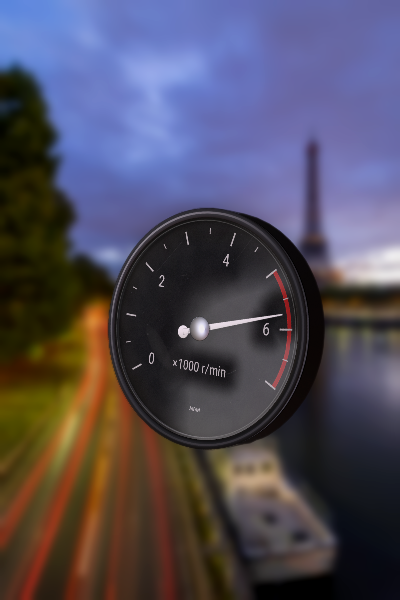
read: 5750 rpm
